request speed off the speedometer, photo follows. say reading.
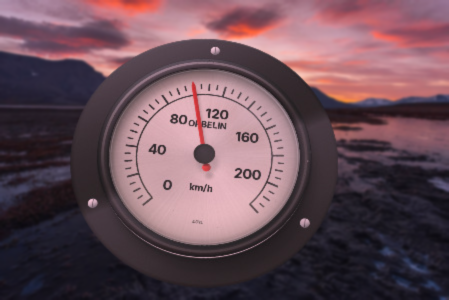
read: 100 km/h
